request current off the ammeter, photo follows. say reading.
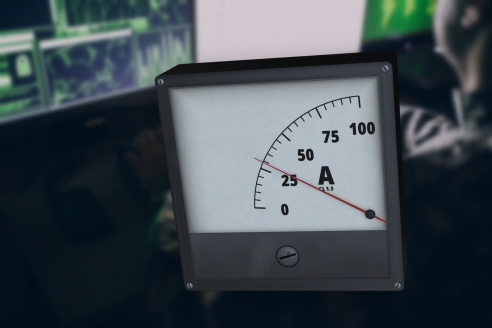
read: 30 A
